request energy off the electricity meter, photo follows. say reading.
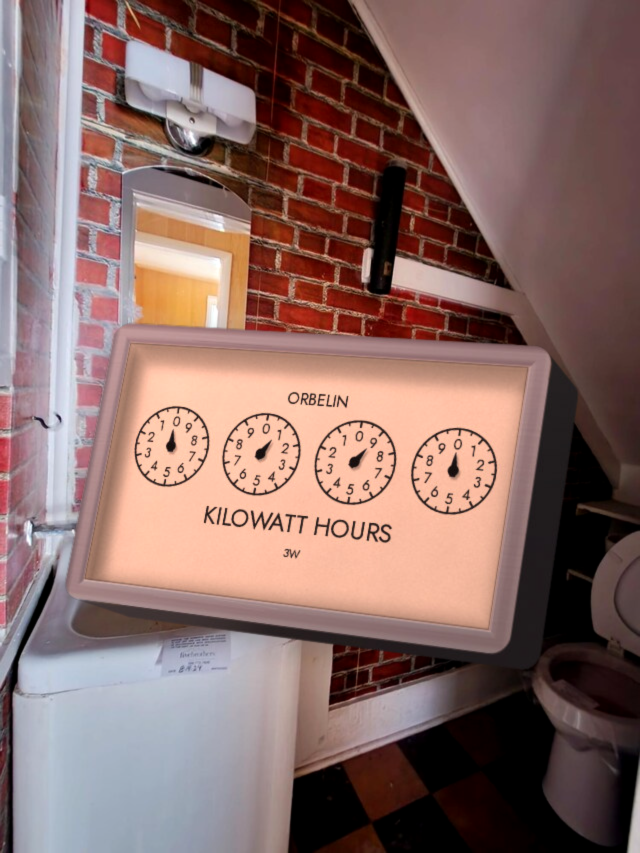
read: 90 kWh
